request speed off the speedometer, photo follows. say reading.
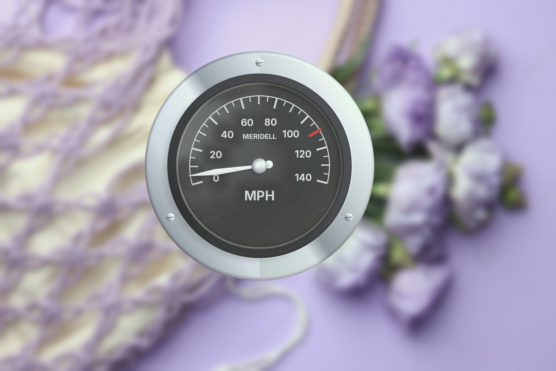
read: 5 mph
